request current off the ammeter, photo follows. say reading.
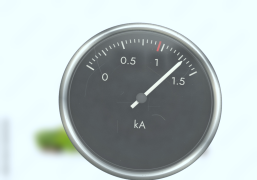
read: 1.3 kA
